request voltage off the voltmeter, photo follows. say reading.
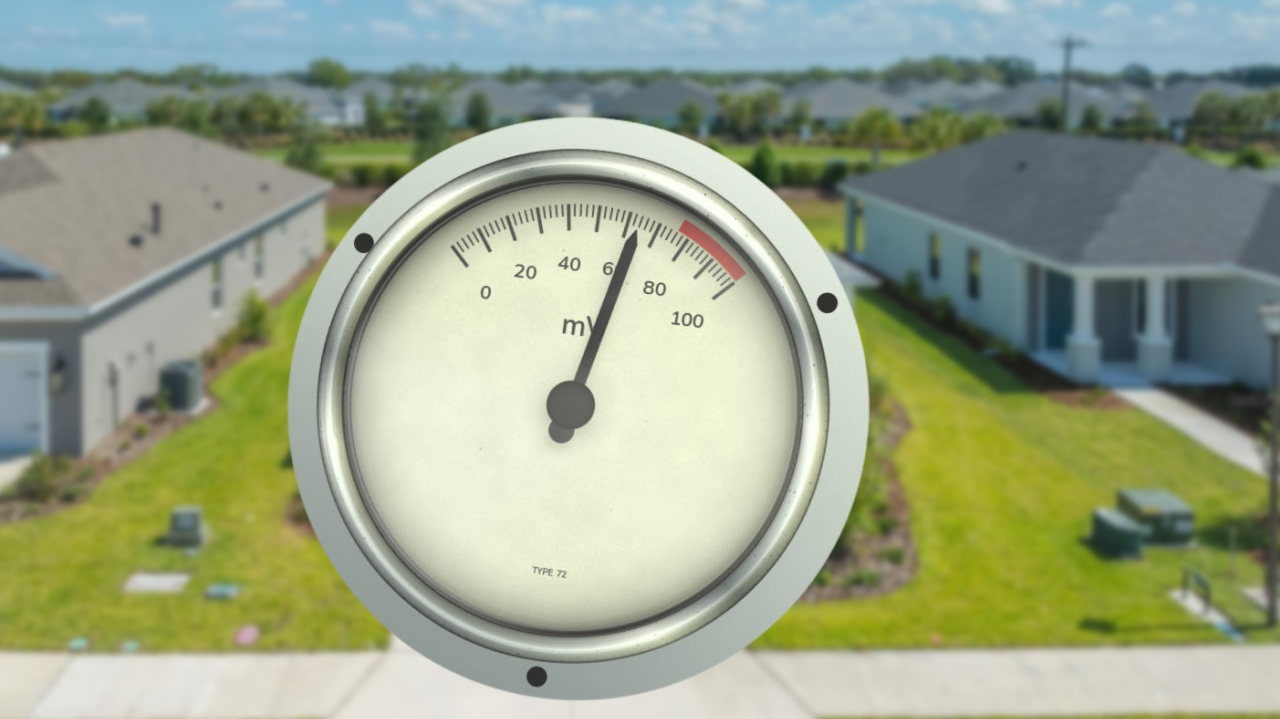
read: 64 mV
